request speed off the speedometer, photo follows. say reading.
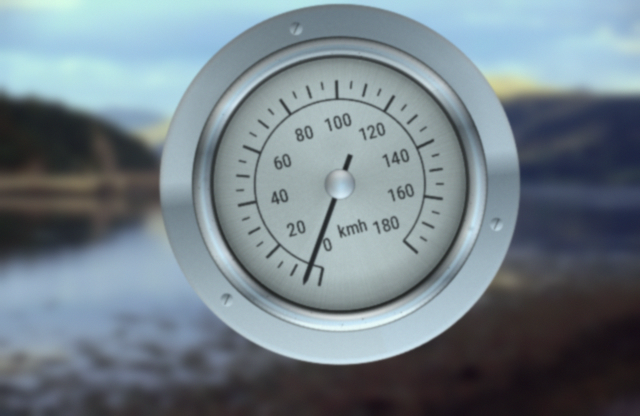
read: 5 km/h
